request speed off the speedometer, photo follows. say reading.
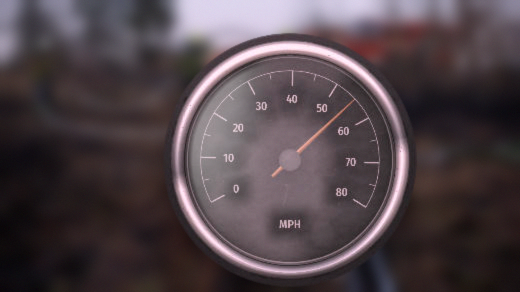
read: 55 mph
